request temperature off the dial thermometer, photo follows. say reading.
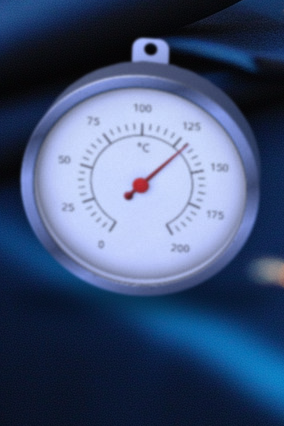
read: 130 °C
